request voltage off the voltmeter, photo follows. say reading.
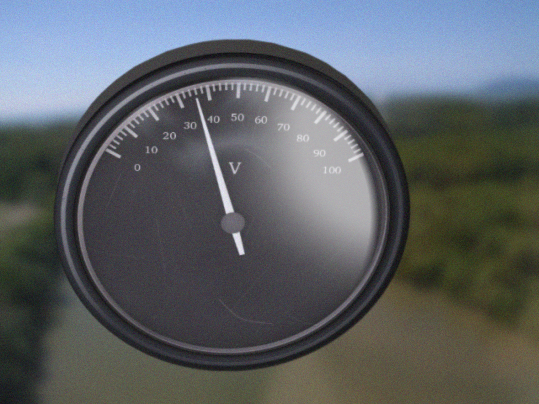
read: 36 V
